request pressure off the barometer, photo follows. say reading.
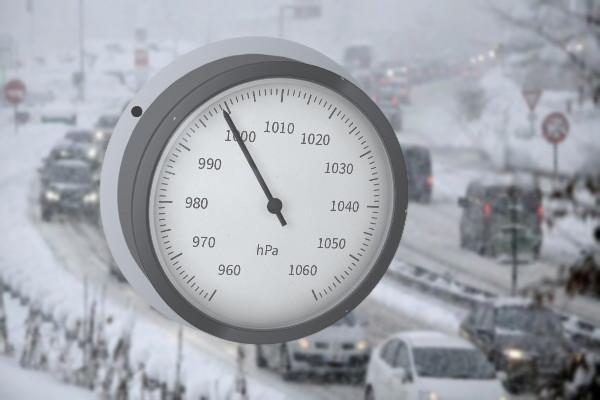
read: 999 hPa
